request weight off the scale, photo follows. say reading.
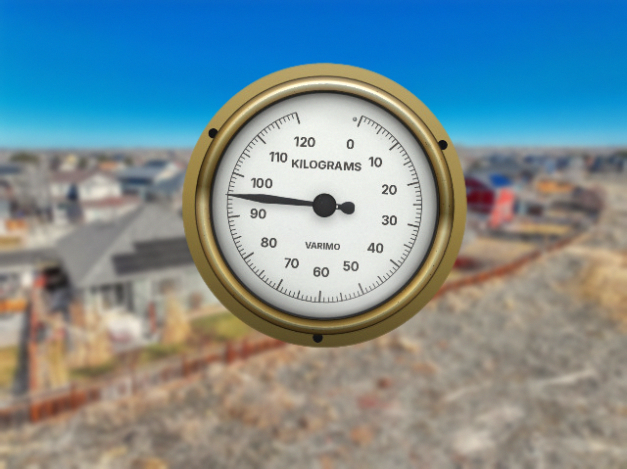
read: 95 kg
